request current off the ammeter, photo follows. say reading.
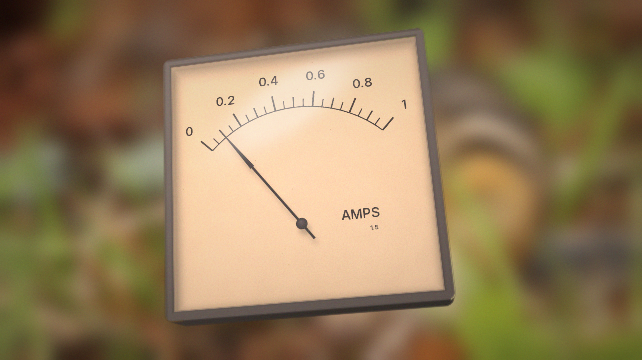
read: 0.1 A
